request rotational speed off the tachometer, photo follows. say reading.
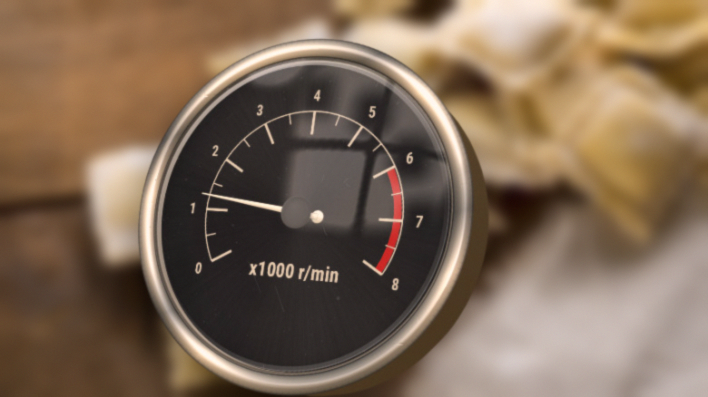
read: 1250 rpm
